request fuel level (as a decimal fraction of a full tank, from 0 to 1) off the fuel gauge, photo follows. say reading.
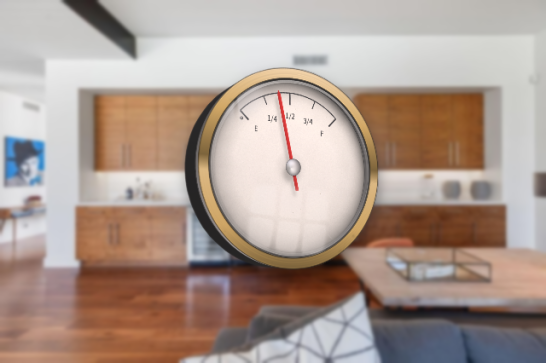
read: 0.375
